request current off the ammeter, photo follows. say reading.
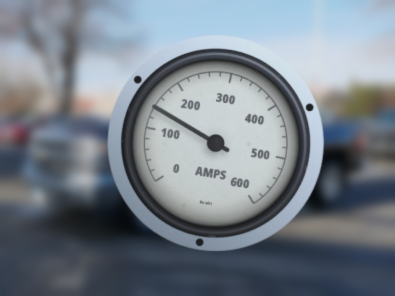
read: 140 A
